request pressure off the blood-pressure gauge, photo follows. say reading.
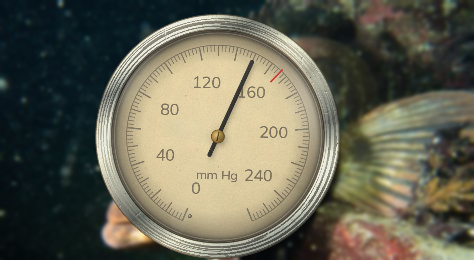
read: 150 mmHg
